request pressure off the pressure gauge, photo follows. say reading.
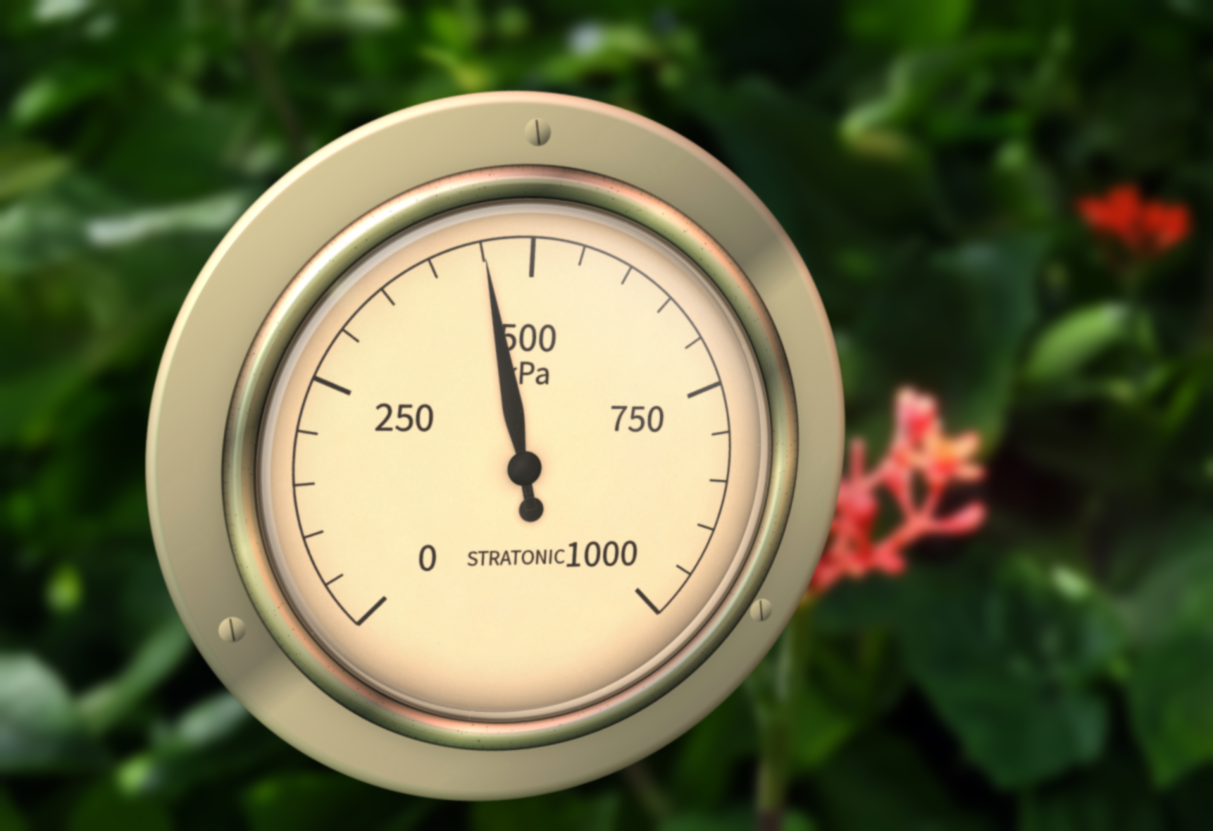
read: 450 kPa
